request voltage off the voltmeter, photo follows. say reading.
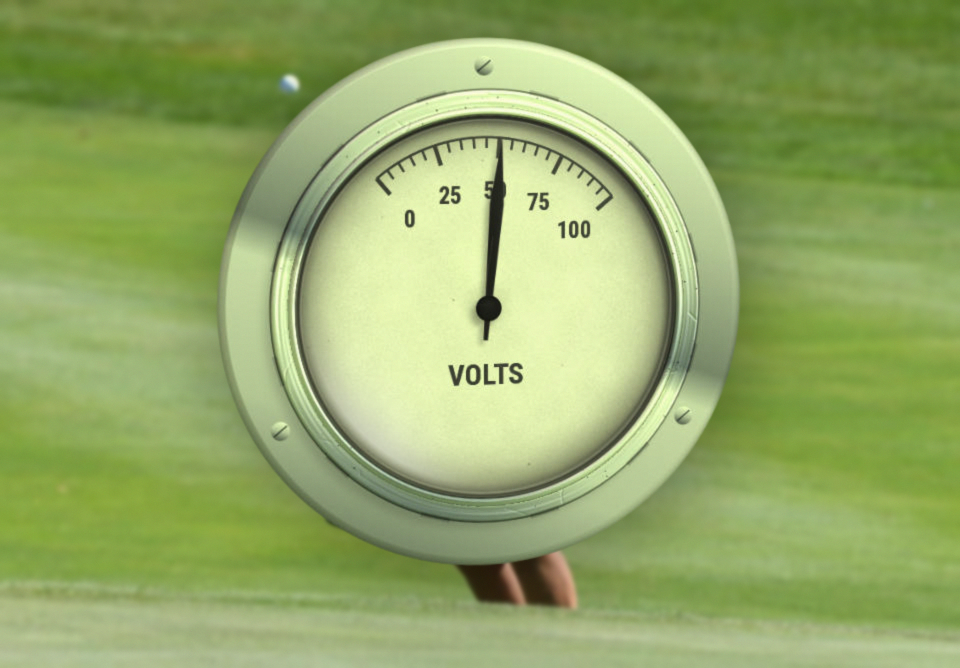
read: 50 V
